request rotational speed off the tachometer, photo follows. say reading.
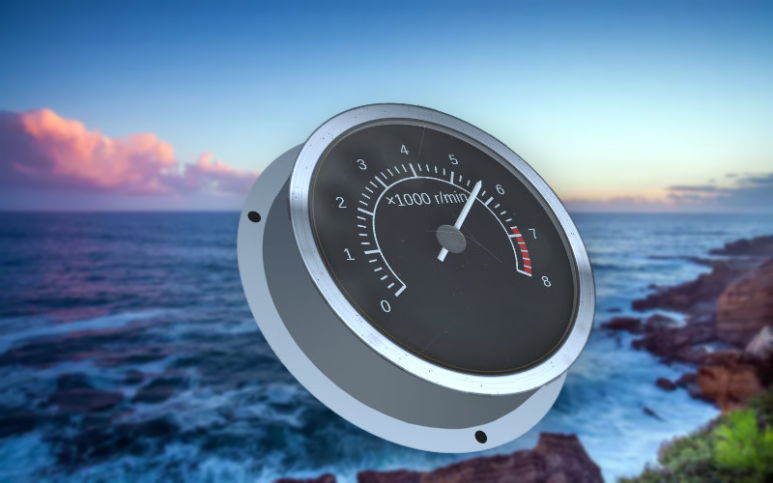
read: 5600 rpm
